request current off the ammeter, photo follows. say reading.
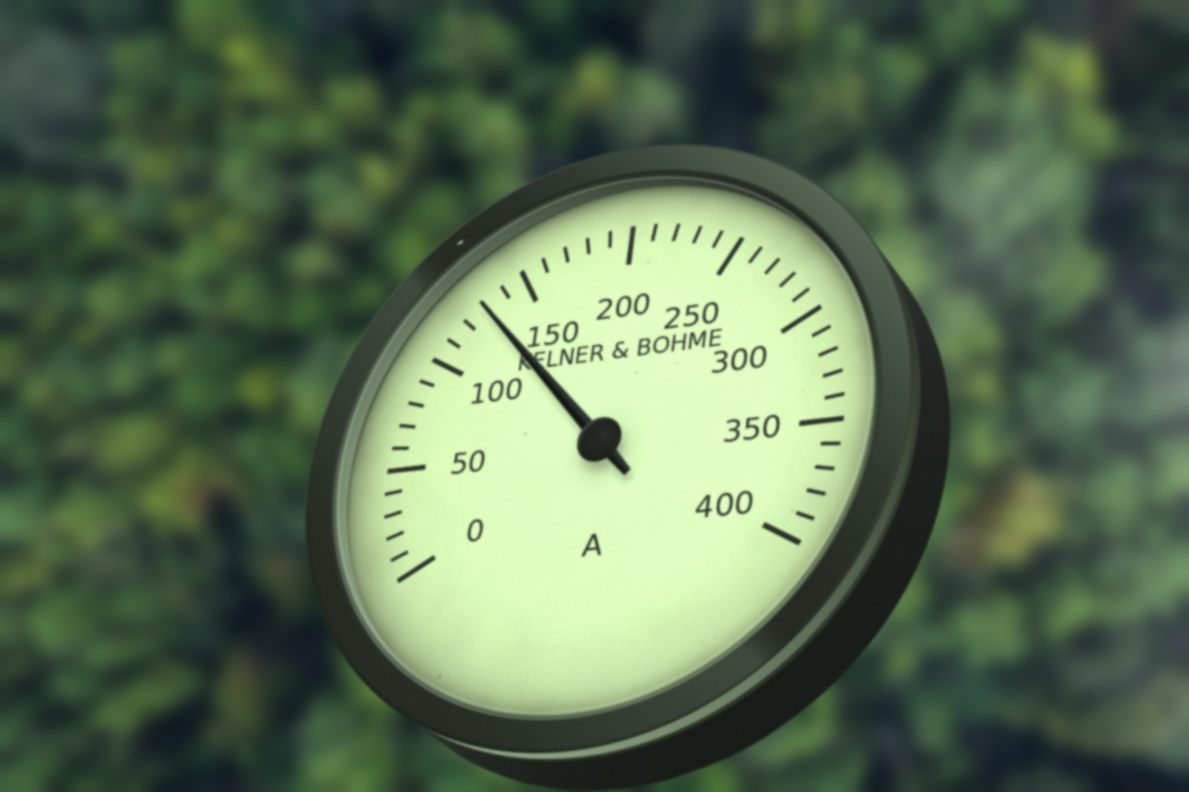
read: 130 A
